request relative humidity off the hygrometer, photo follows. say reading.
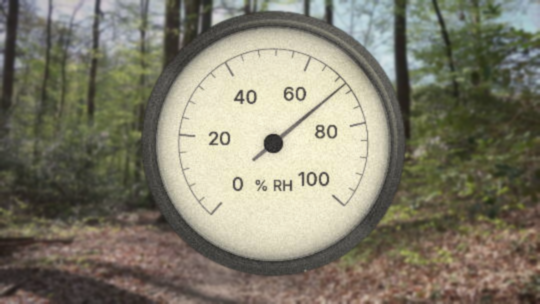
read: 70 %
